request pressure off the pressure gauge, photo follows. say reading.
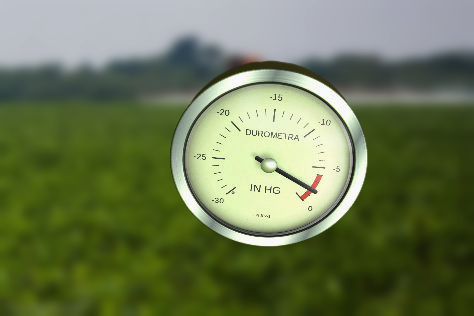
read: -2 inHg
